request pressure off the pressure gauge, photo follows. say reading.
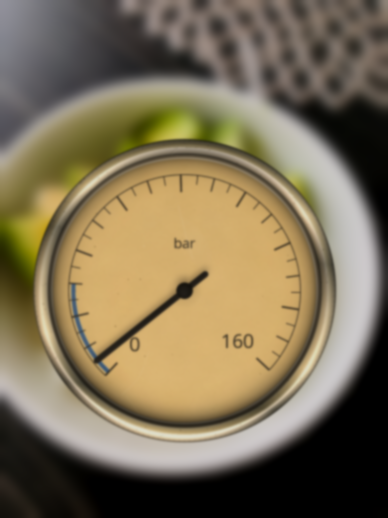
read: 5 bar
